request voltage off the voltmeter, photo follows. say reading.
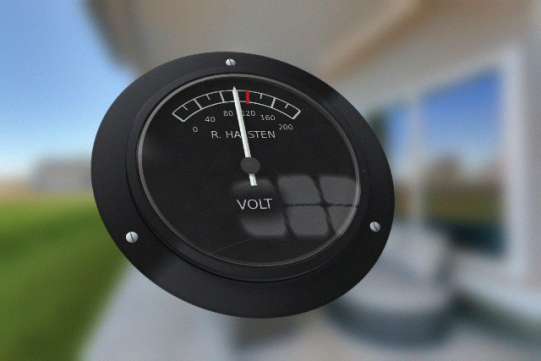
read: 100 V
